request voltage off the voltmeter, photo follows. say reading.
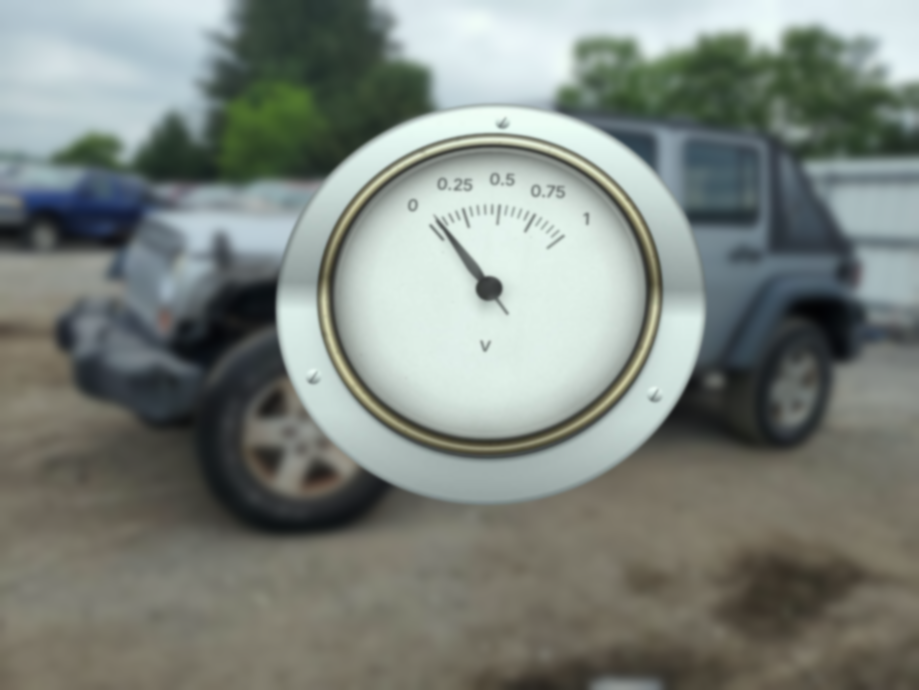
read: 0.05 V
